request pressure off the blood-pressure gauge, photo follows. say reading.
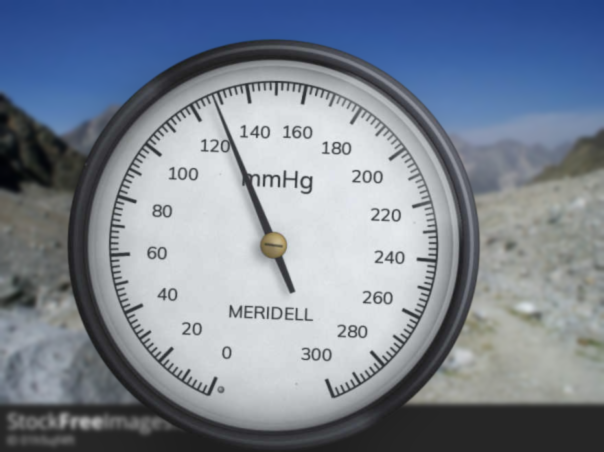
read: 128 mmHg
